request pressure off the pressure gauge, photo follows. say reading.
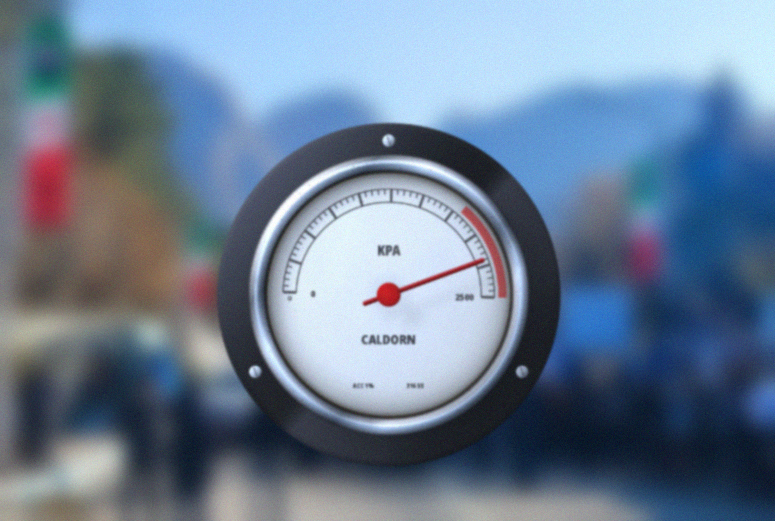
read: 2200 kPa
